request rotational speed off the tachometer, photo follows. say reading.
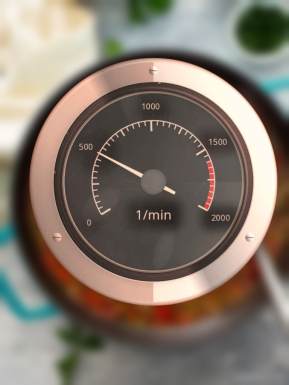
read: 500 rpm
